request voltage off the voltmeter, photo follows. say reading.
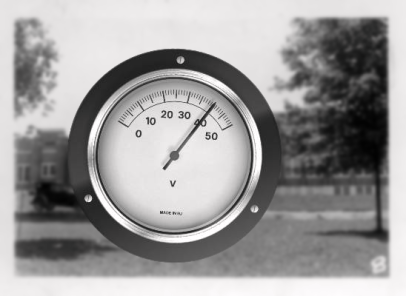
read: 40 V
